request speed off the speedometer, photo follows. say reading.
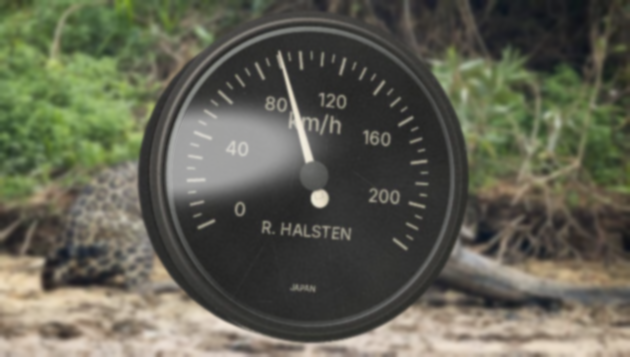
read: 90 km/h
